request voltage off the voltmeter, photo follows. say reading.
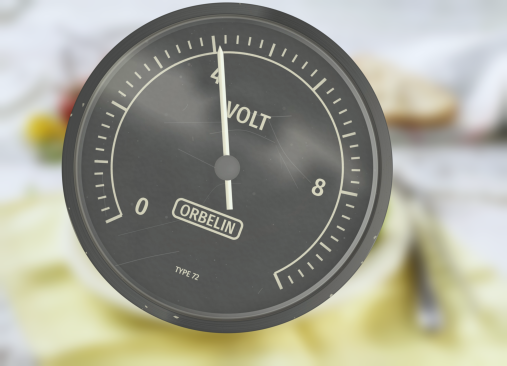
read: 4.1 V
